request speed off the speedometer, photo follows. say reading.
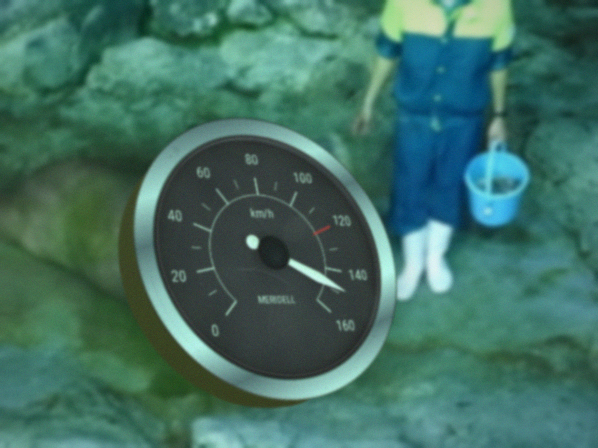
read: 150 km/h
